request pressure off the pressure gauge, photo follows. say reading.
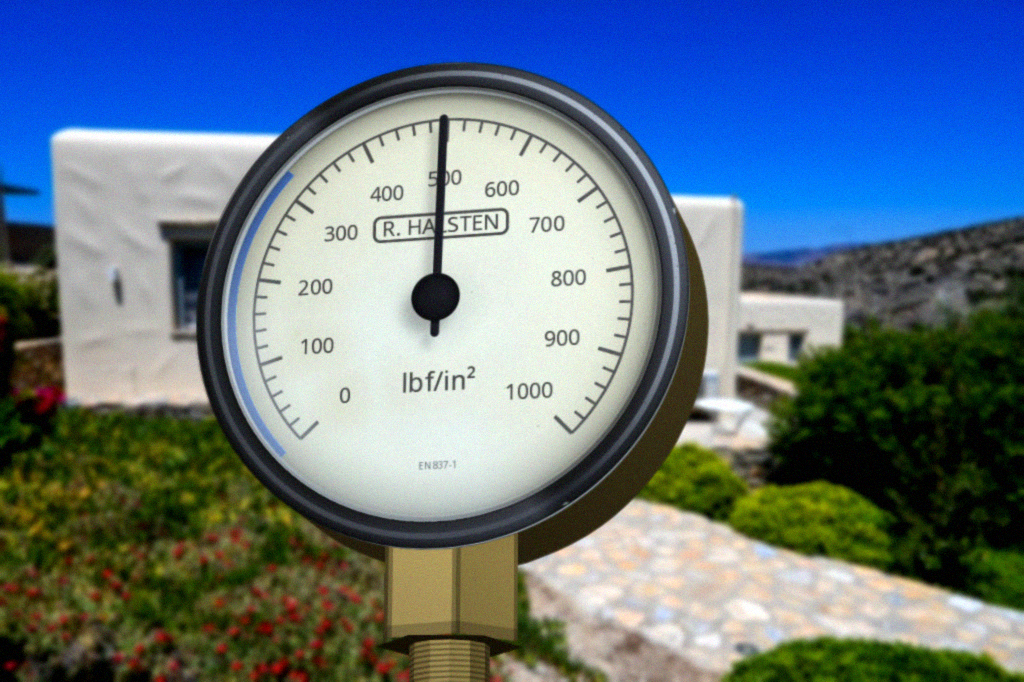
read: 500 psi
